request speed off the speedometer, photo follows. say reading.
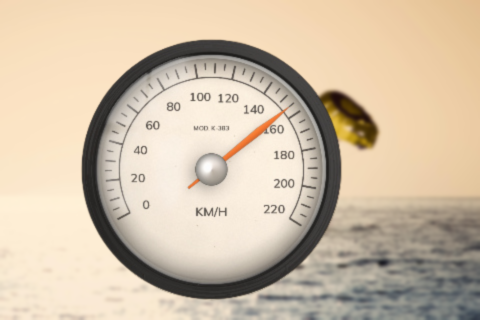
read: 155 km/h
